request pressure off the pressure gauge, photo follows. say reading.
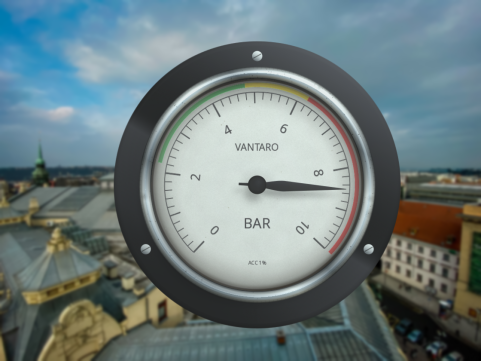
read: 8.5 bar
